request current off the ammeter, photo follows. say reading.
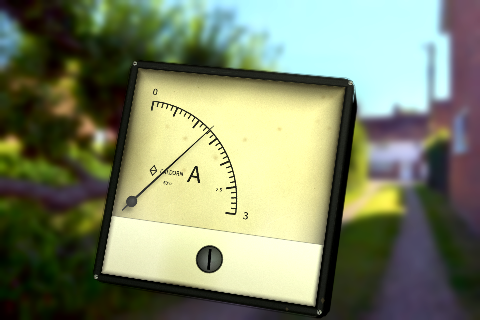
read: 1.3 A
